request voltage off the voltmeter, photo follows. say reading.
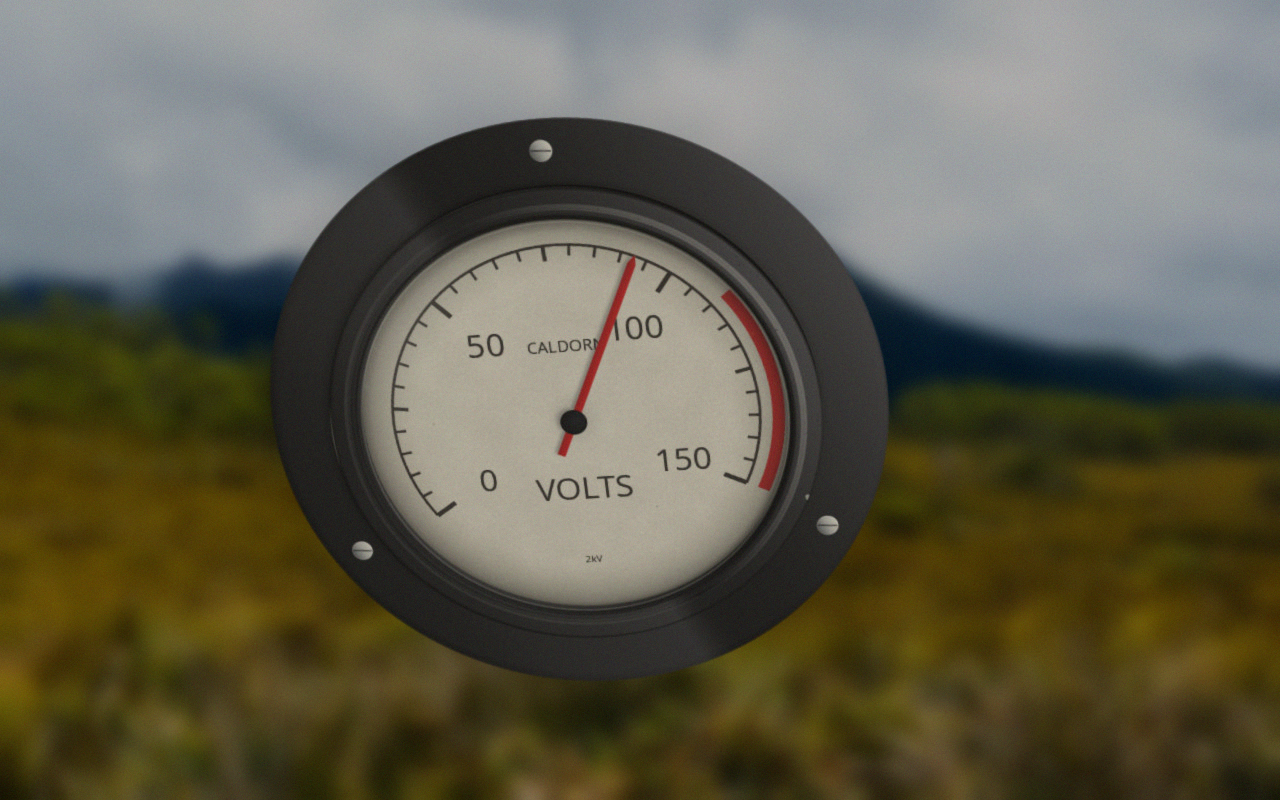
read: 92.5 V
